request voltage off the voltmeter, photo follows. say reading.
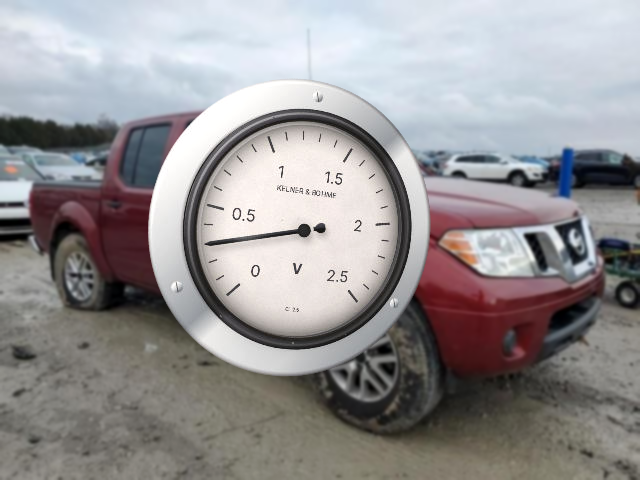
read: 0.3 V
